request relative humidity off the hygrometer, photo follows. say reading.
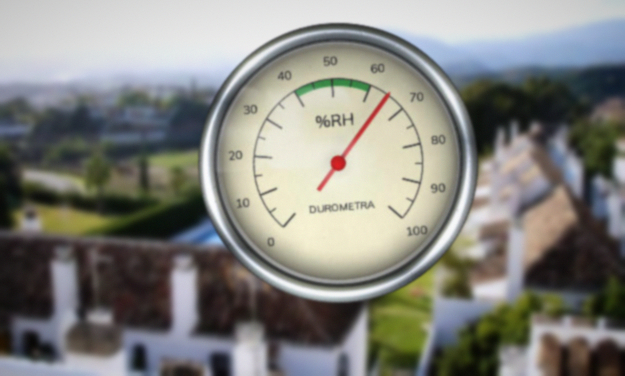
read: 65 %
